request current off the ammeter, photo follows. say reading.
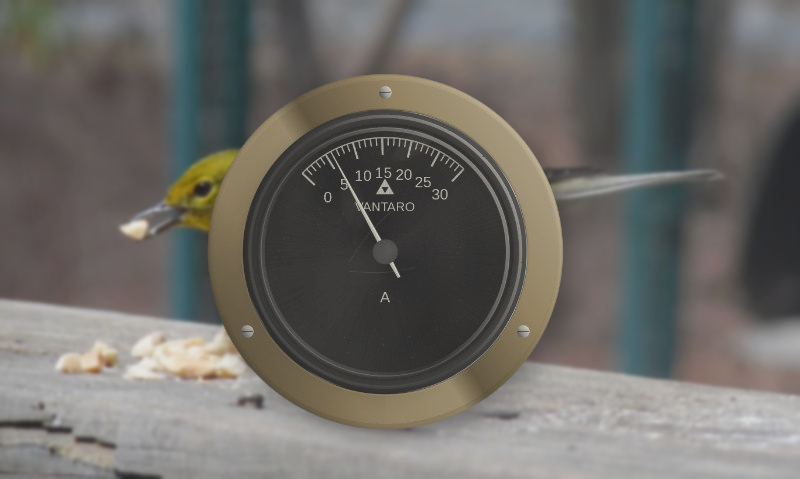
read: 6 A
